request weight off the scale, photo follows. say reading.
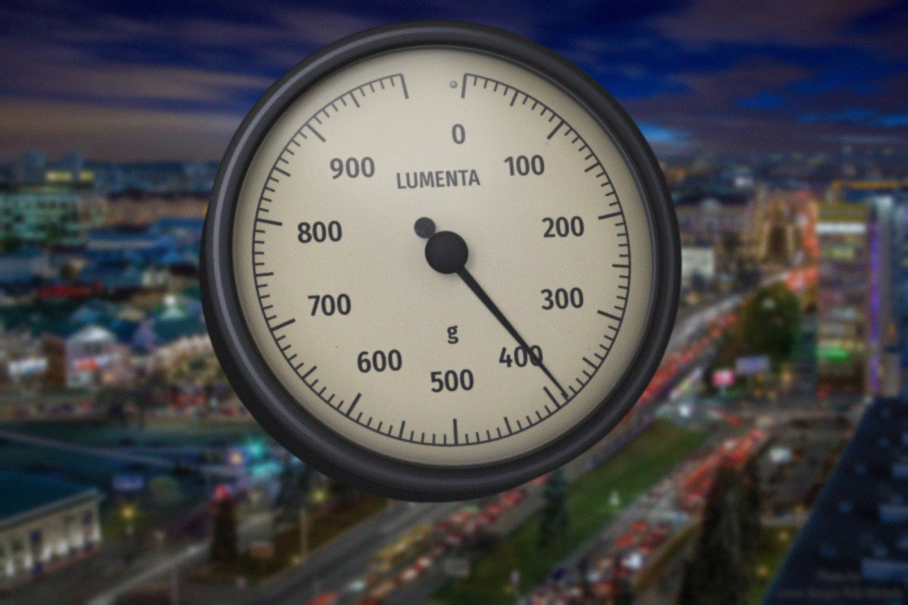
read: 390 g
